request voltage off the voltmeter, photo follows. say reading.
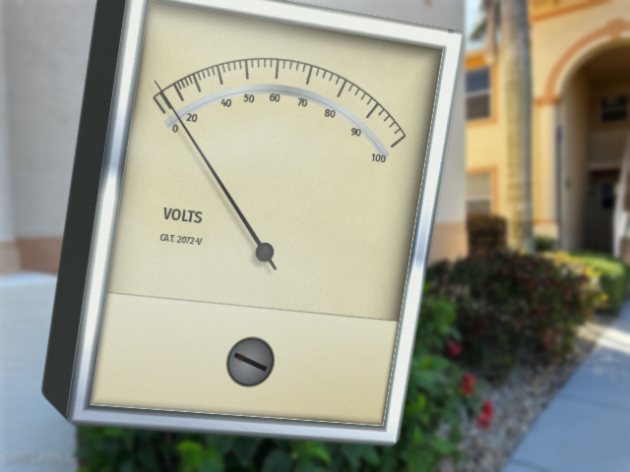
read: 10 V
